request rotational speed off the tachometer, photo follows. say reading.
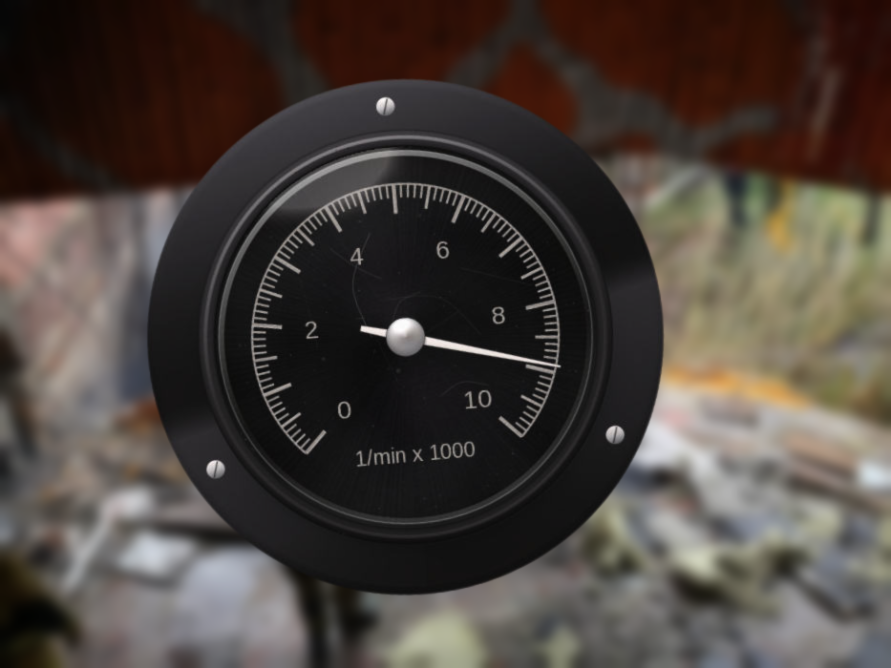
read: 8900 rpm
